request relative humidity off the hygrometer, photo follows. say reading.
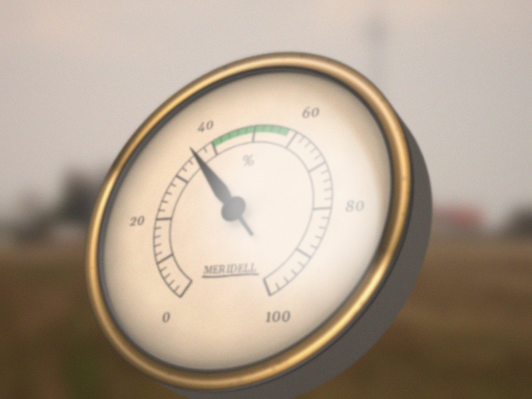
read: 36 %
